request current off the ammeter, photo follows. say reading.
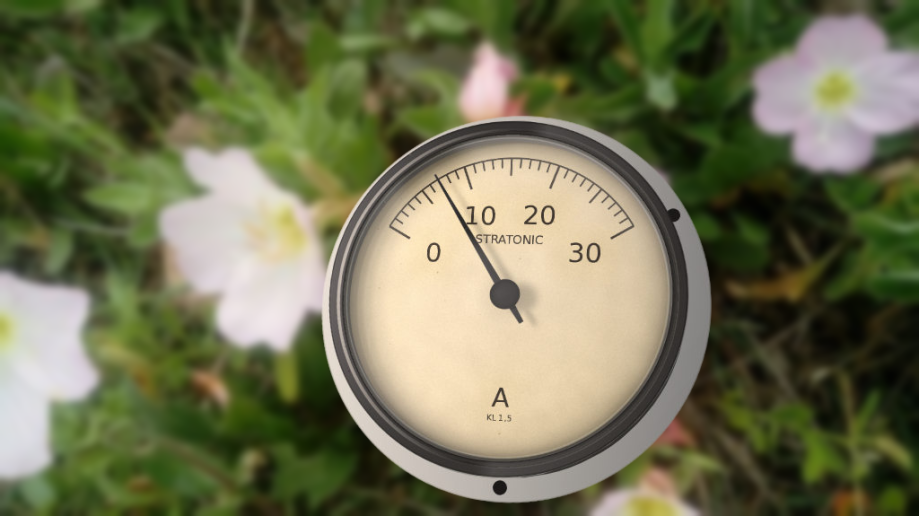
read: 7 A
